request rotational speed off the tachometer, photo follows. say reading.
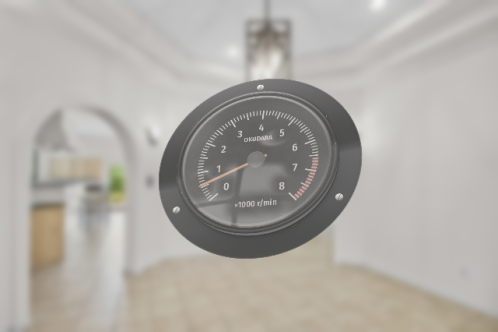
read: 500 rpm
